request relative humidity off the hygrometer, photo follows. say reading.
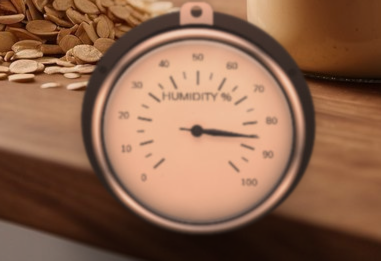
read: 85 %
